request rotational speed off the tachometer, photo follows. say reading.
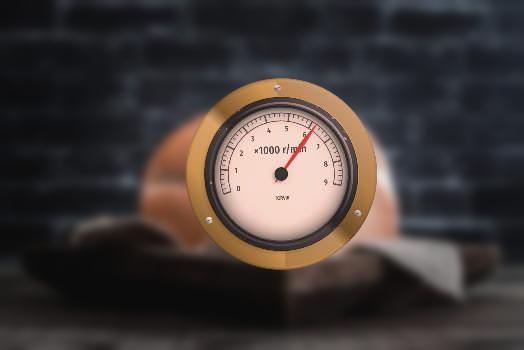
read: 6200 rpm
